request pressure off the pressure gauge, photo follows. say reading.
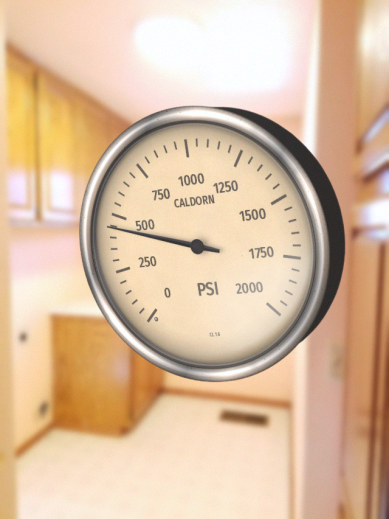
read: 450 psi
